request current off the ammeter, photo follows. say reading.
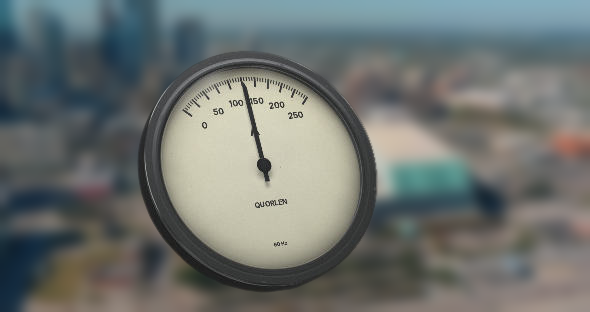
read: 125 A
